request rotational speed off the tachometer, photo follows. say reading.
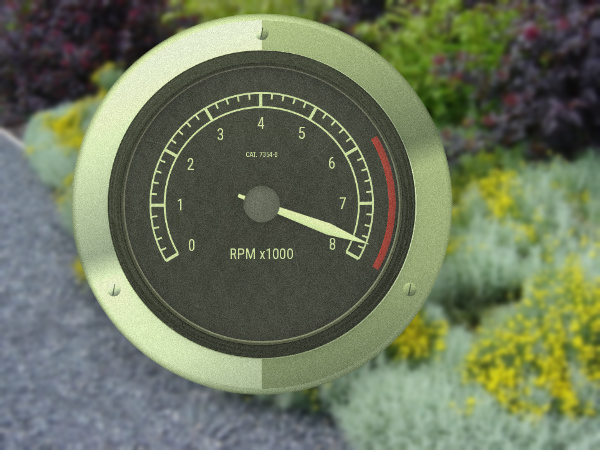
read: 7700 rpm
